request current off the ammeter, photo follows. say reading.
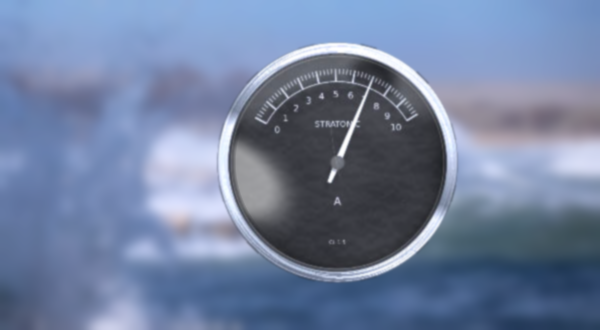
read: 7 A
